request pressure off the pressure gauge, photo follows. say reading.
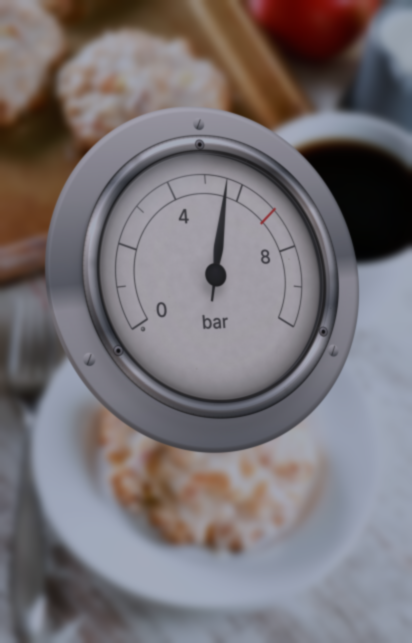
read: 5.5 bar
